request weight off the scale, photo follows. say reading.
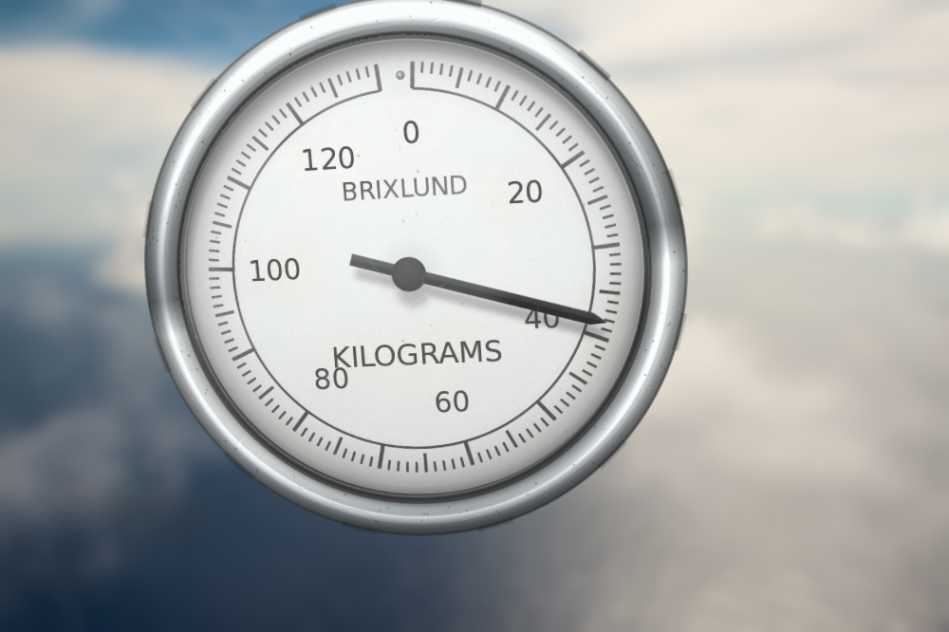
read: 38 kg
